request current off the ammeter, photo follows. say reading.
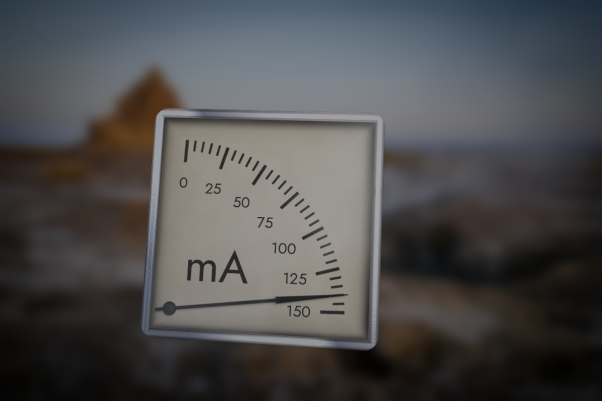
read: 140 mA
